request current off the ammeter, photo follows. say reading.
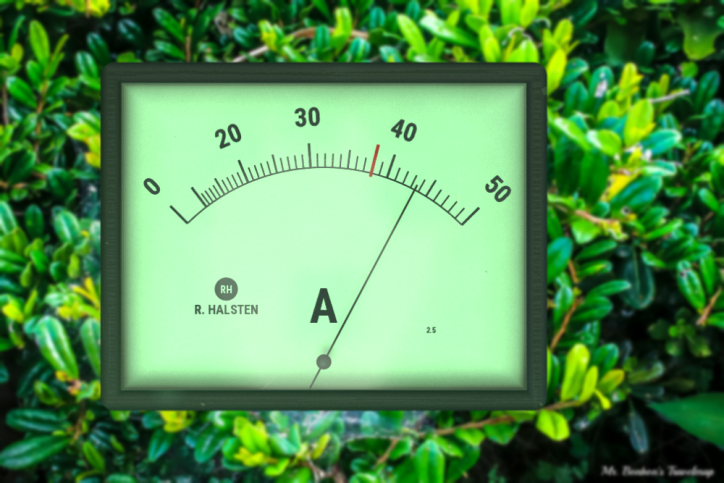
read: 43.5 A
